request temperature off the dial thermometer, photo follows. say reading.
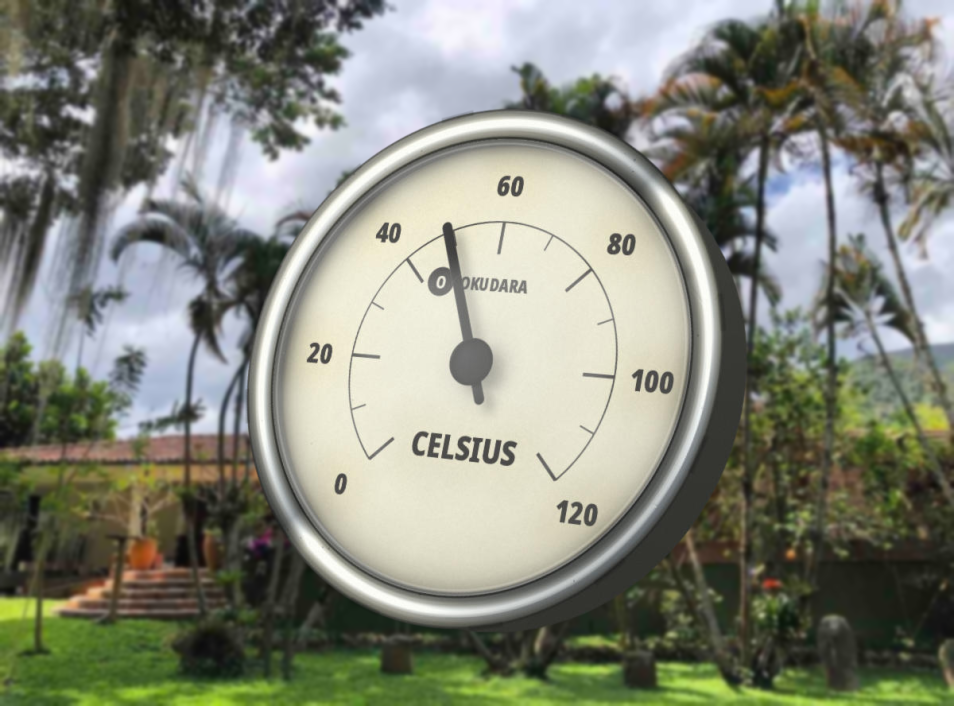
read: 50 °C
